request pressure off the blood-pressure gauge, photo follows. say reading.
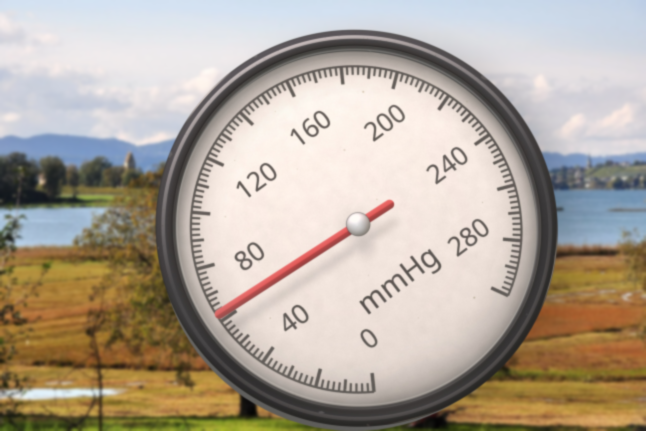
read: 62 mmHg
